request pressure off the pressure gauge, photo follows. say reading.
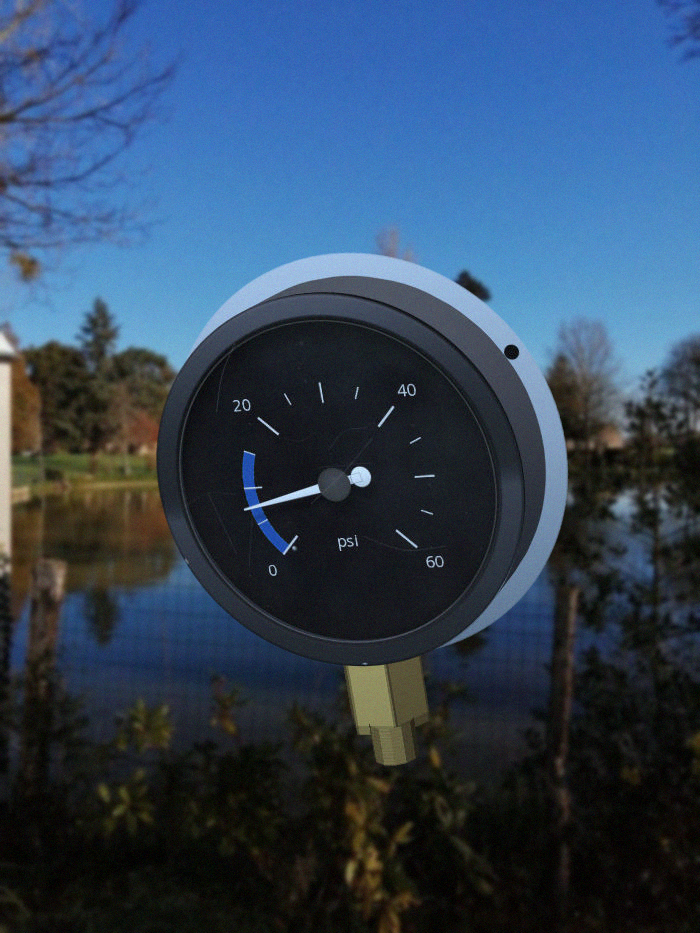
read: 7.5 psi
